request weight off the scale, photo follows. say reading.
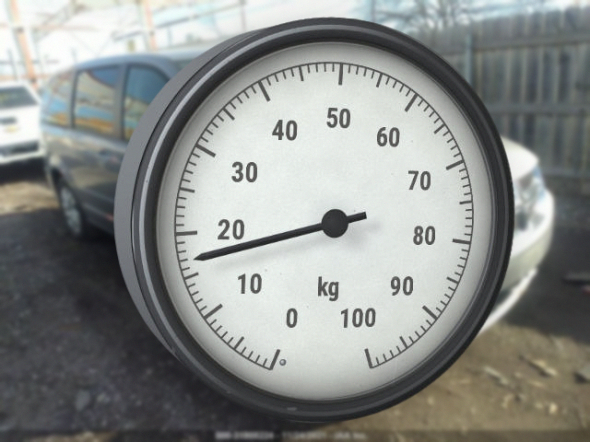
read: 17 kg
